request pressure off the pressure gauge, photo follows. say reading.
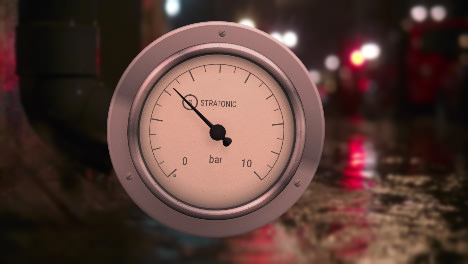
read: 3.25 bar
